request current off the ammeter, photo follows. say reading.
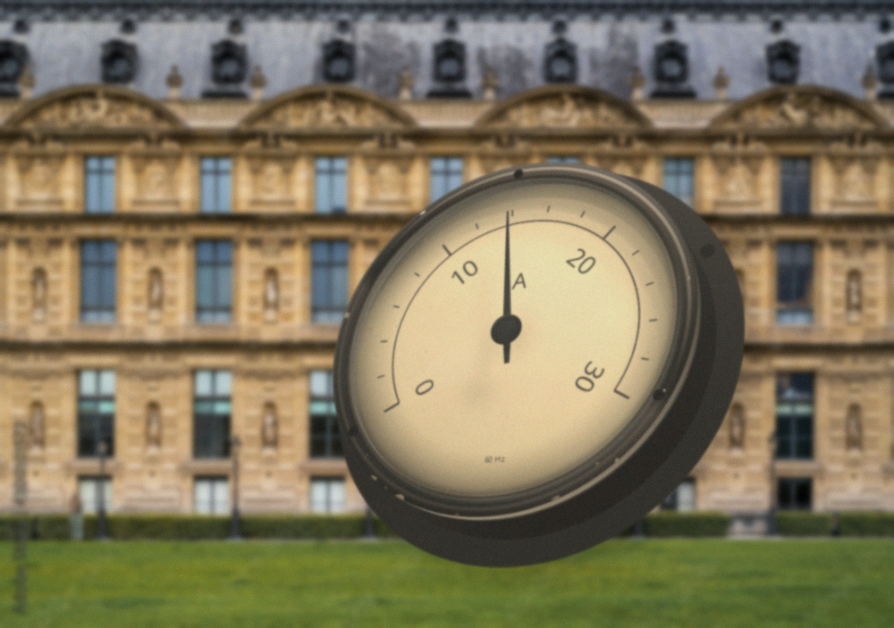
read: 14 A
